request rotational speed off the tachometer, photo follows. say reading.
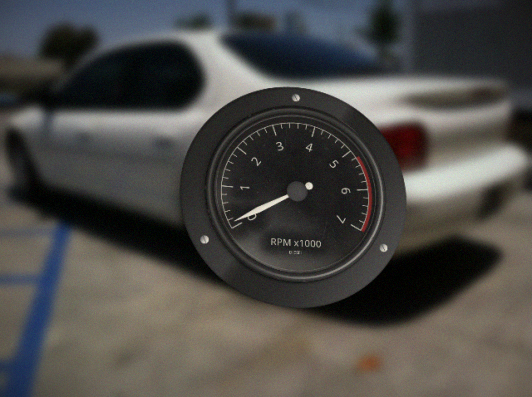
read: 100 rpm
